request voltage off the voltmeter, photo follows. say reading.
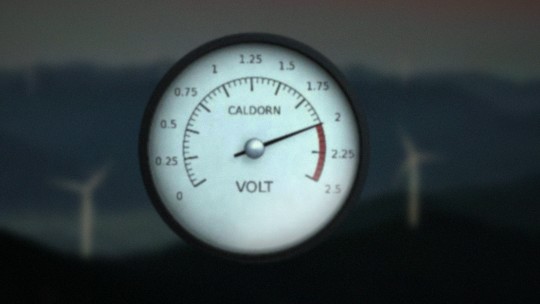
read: 2 V
